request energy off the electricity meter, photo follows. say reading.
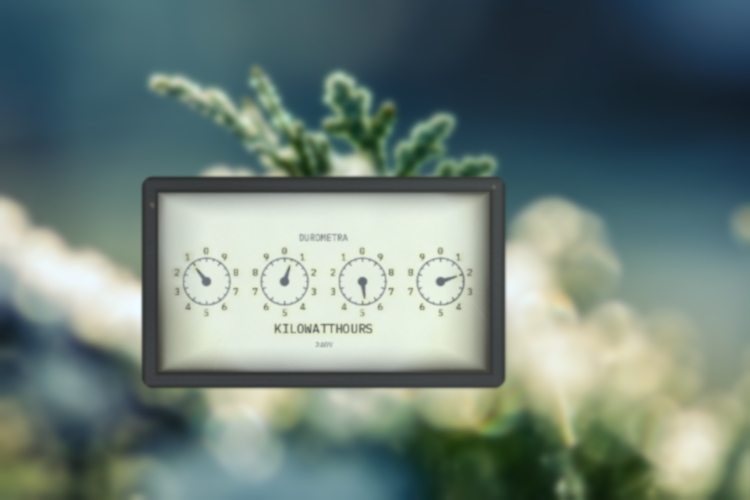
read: 1052 kWh
